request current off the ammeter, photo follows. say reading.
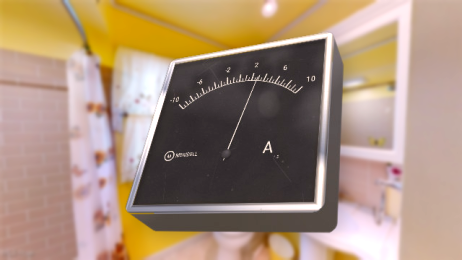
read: 3 A
